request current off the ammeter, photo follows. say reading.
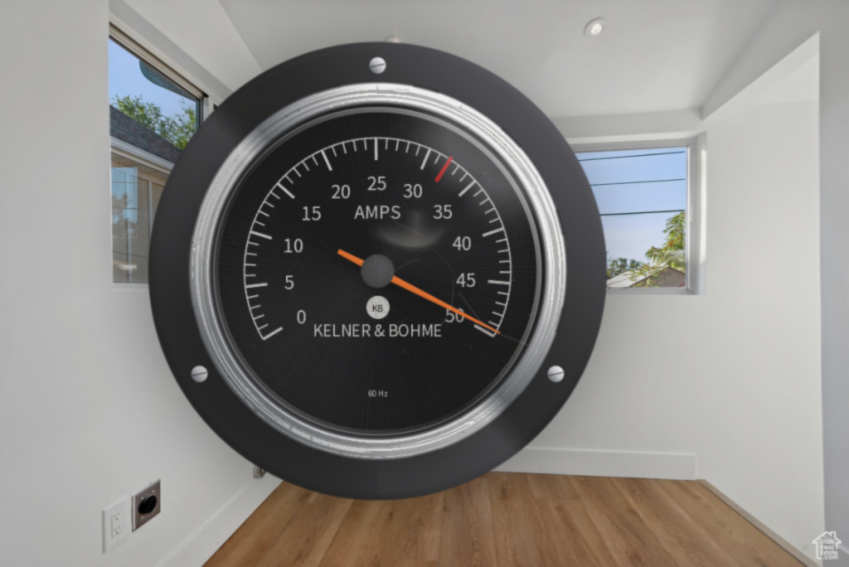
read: 49.5 A
